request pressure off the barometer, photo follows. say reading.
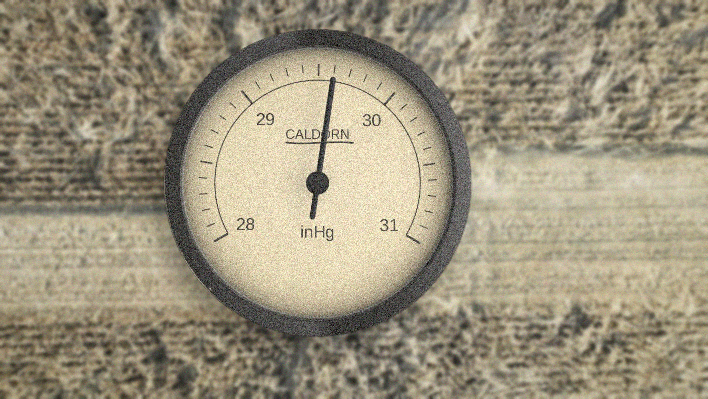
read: 29.6 inHg
